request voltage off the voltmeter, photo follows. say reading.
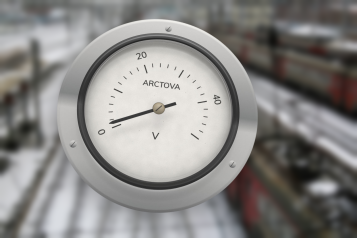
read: 1 V
